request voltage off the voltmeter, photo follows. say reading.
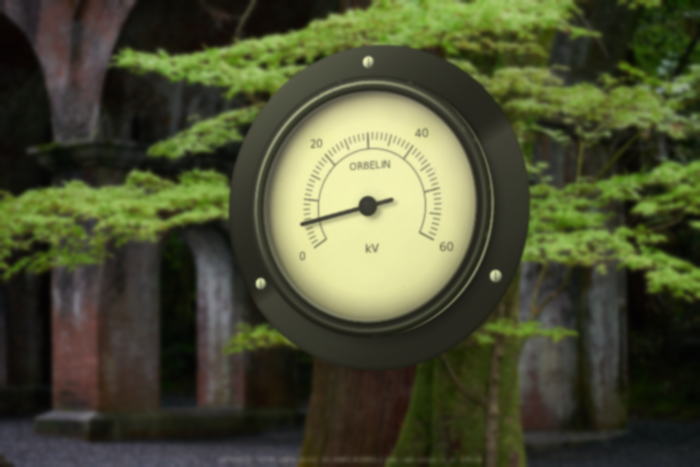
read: 5 kV
